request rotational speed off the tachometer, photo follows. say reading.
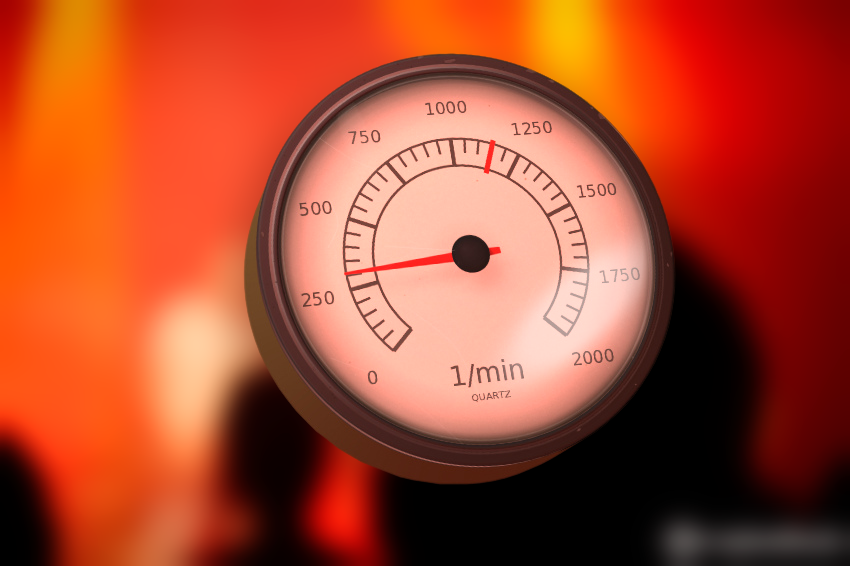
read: 300 rpm
